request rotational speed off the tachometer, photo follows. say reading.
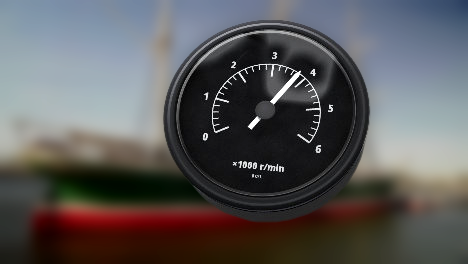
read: 3800 rpm
